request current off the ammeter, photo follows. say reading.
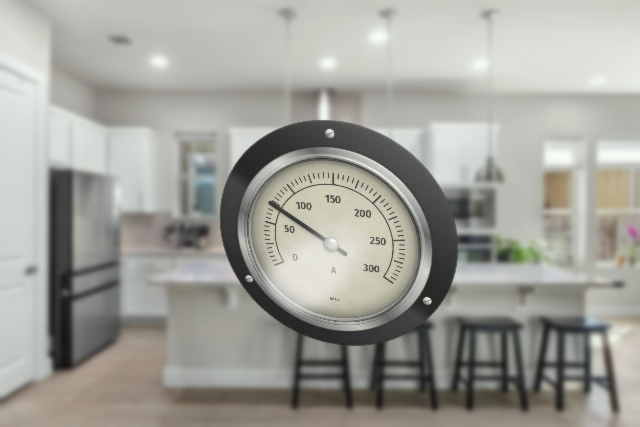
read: 75 A
